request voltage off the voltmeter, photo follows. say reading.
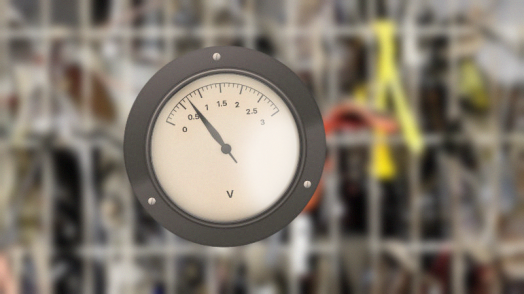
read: 0.7 V
